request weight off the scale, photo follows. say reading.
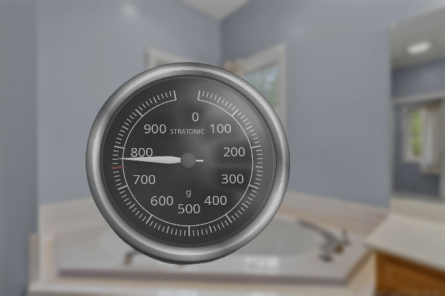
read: 770 g
